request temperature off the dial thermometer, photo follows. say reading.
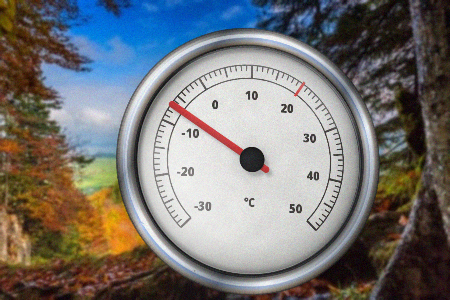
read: -7 °C
